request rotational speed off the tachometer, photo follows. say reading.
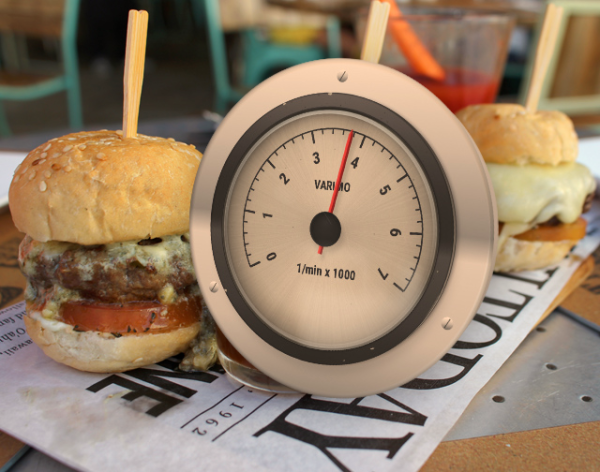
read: 3800 rpm
